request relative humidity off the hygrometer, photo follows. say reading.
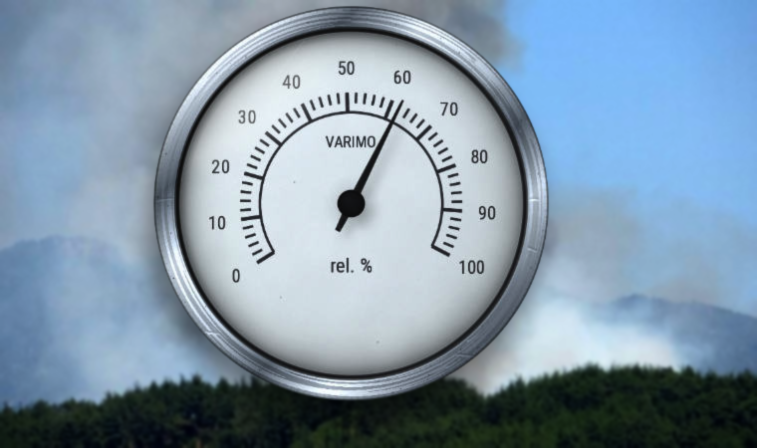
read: 62 %
